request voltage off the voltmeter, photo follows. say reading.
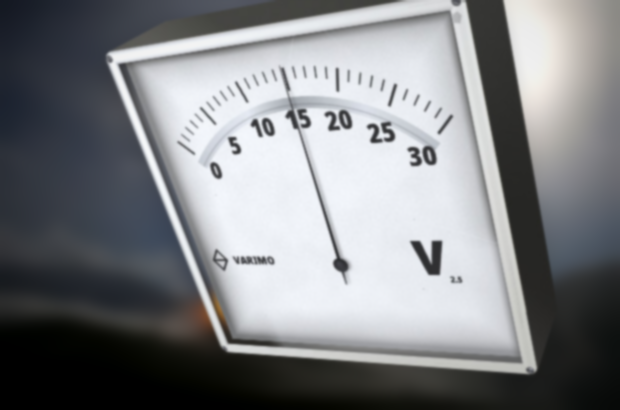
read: 15 V
